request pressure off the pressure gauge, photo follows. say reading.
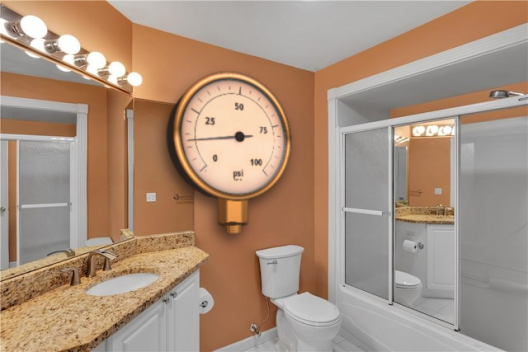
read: 12.5 psi
